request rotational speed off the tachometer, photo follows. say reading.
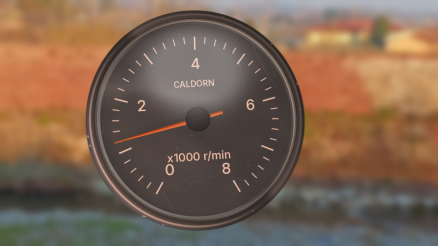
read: 1200 rpm
